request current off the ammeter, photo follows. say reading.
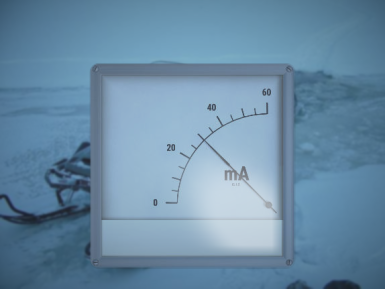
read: 30 mA
